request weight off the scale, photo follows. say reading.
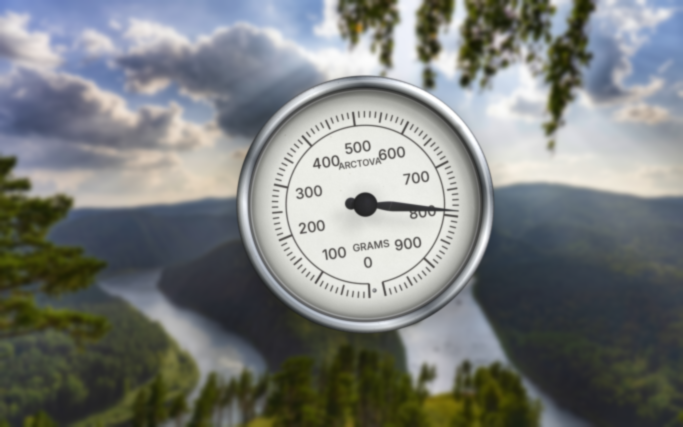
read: 790 g
